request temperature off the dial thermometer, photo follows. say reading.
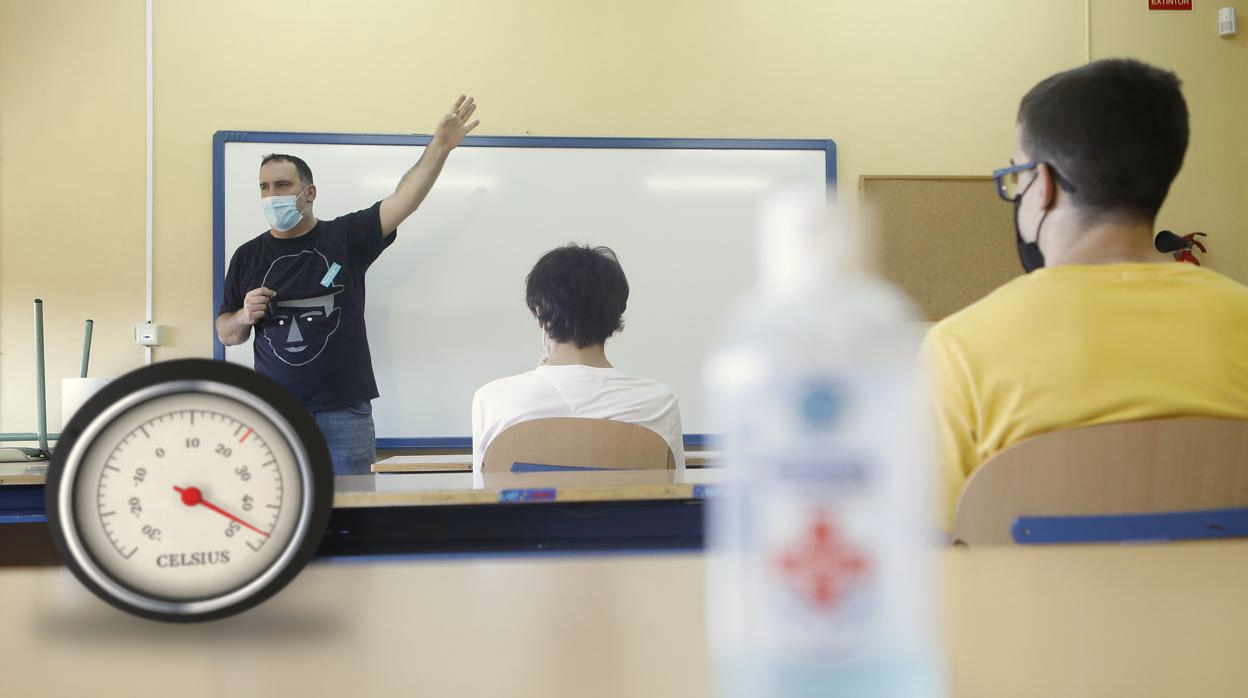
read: 46 °C
